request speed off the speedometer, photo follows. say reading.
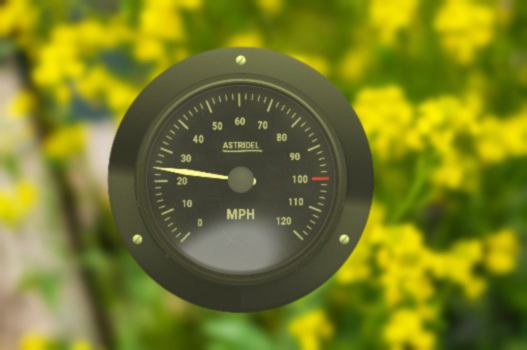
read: 24 mph
